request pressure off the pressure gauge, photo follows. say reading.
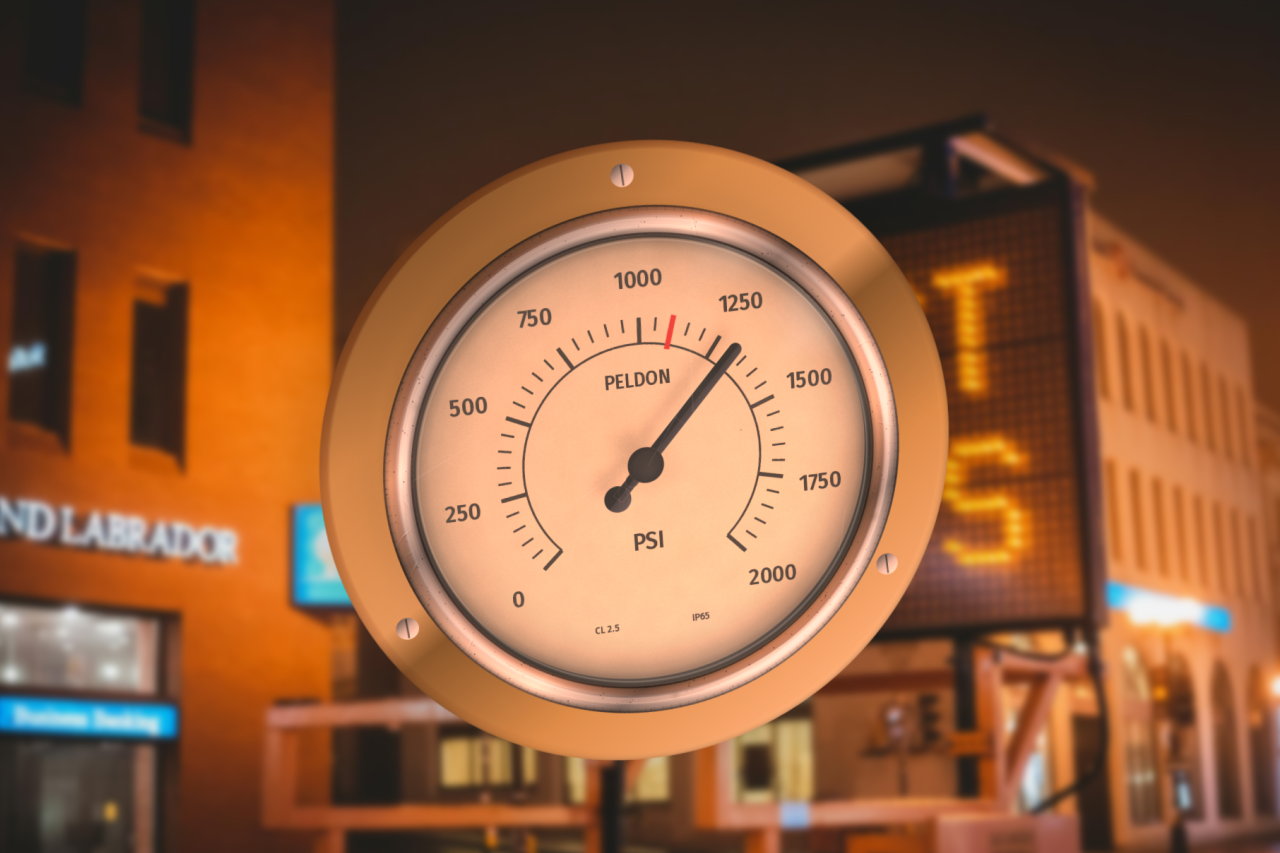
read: 1300 psi
